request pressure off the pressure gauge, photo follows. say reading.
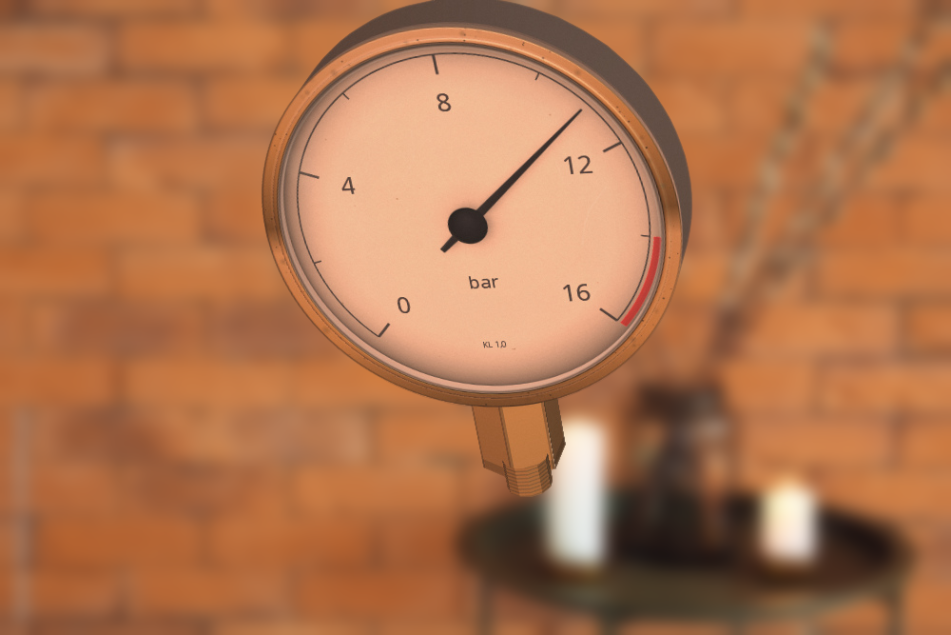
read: 11 bar
